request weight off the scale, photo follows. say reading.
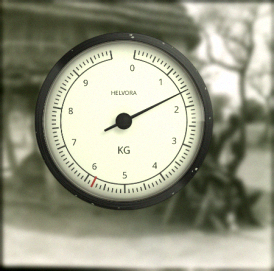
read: 1.6 kg
